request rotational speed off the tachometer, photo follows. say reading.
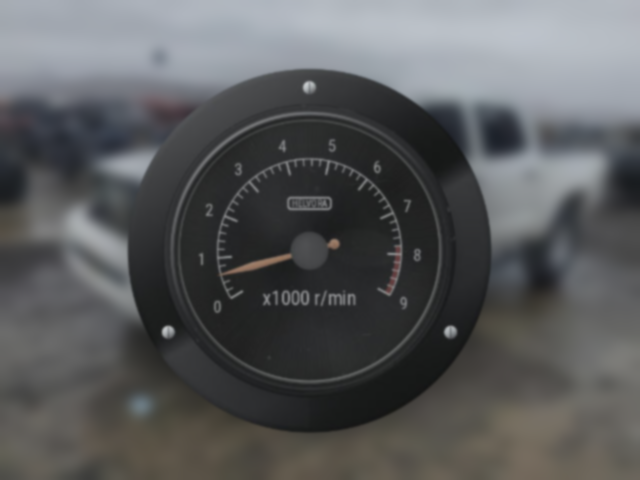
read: 600 rpm
